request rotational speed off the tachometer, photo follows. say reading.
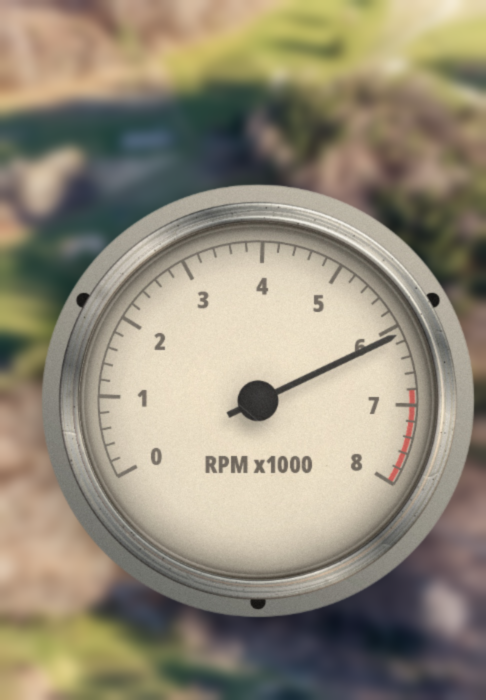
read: 6100 rpm
